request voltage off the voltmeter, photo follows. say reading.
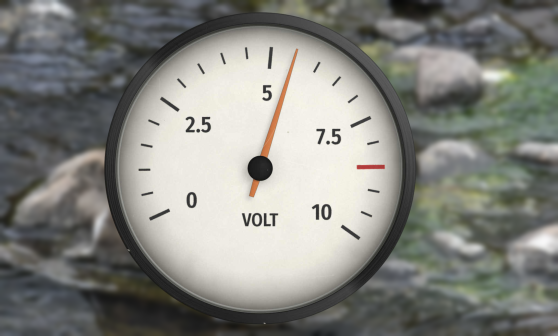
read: 5.5 V
